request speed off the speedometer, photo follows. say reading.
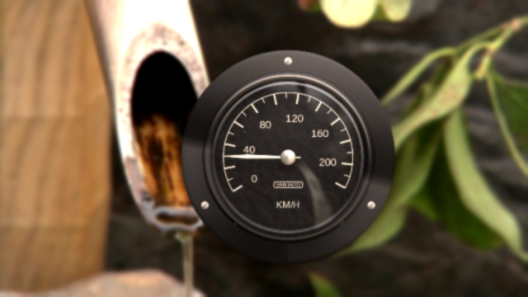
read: 30 km/h
